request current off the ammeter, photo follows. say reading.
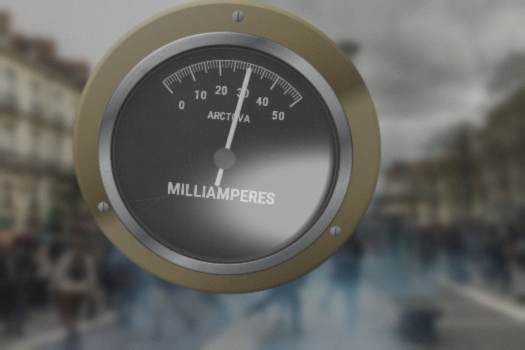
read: 30 mA
